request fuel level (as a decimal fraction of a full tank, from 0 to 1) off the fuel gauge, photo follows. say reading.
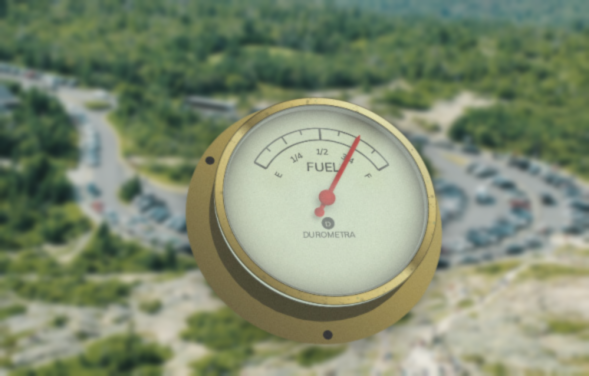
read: 0.75
